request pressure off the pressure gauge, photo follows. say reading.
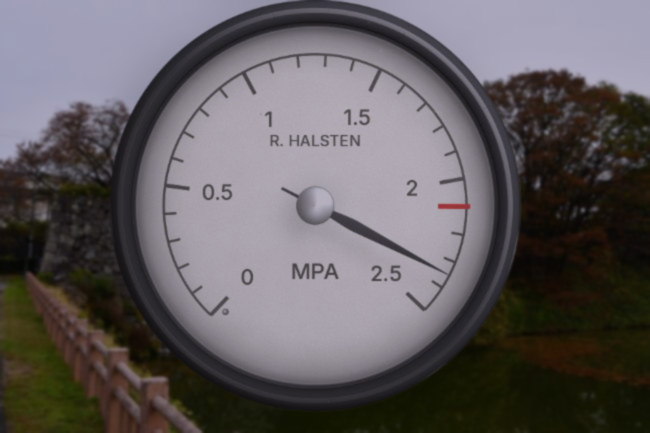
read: 2.35 MPa
